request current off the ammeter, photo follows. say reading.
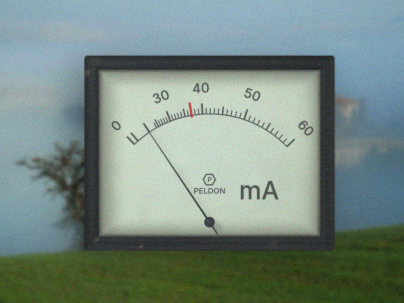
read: 20 mA
